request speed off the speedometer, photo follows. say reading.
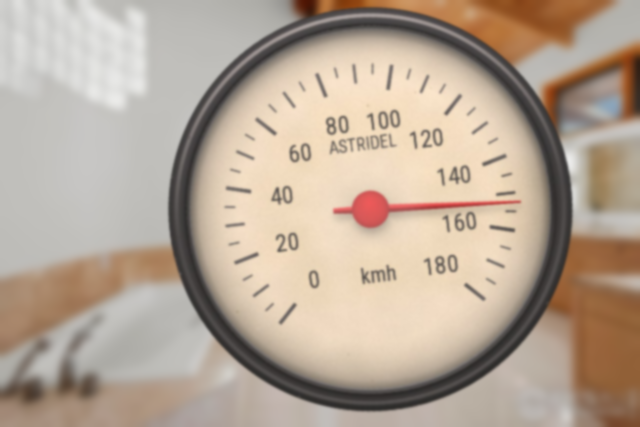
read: 152.5 km/h
